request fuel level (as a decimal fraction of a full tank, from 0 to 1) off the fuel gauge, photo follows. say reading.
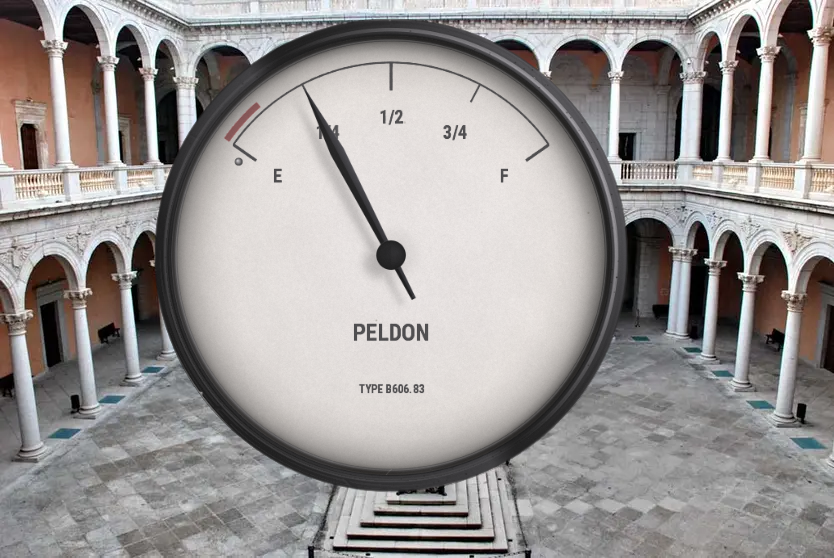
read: 0.25
